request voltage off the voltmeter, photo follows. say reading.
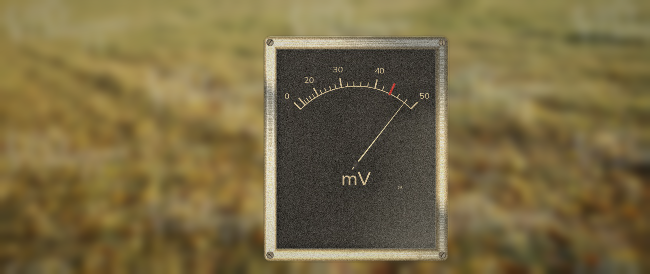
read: 48 mV
